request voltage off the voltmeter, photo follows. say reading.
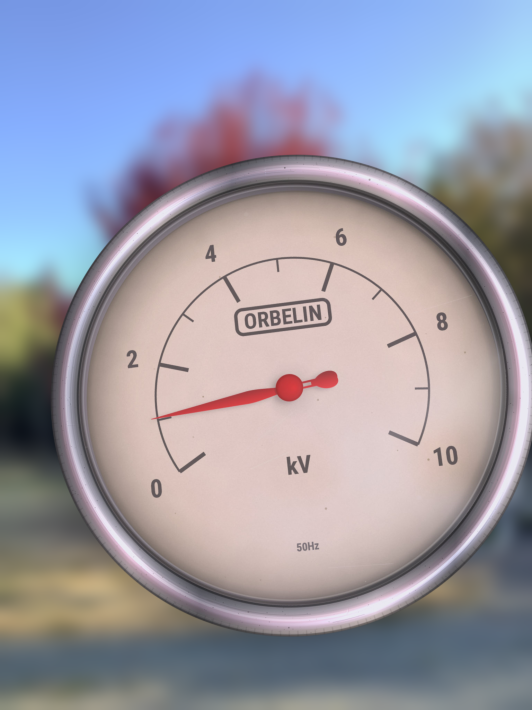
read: 1 kV
